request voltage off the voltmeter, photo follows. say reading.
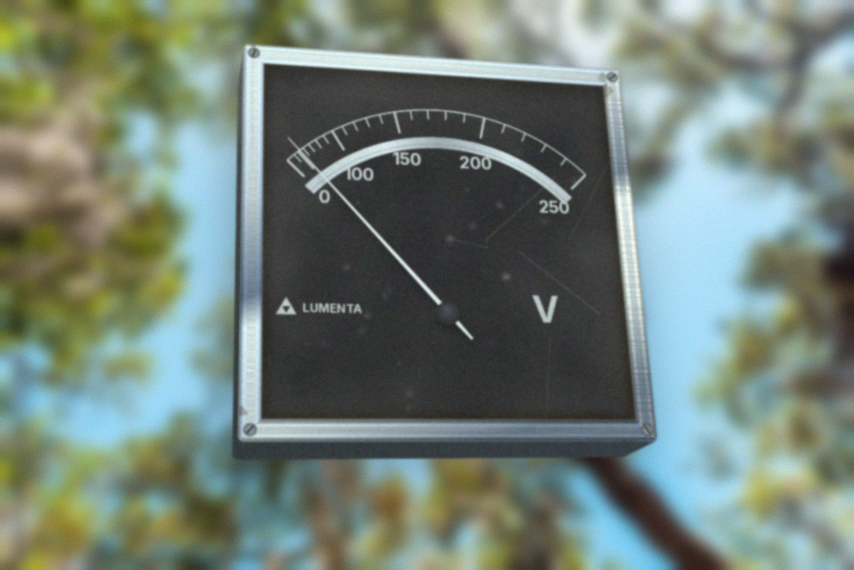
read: 50 V
